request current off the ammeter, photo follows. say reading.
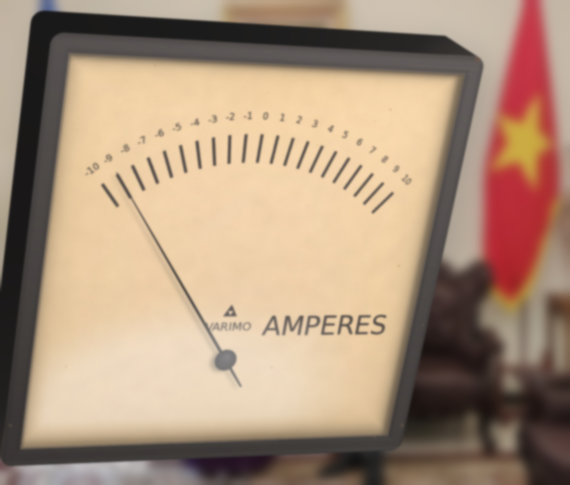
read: -9 A
